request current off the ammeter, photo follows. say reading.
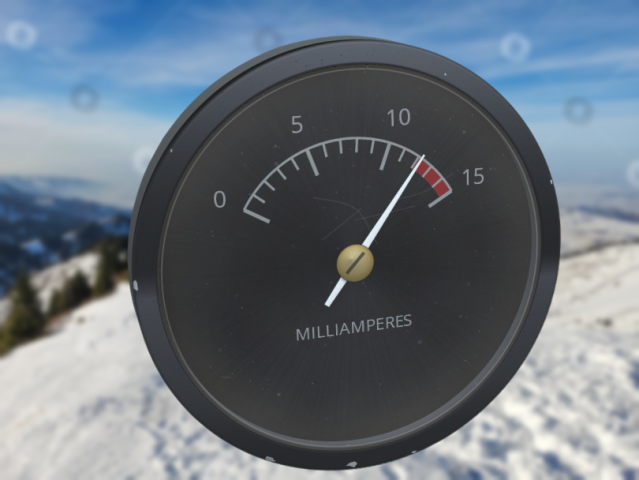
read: 12 mA
